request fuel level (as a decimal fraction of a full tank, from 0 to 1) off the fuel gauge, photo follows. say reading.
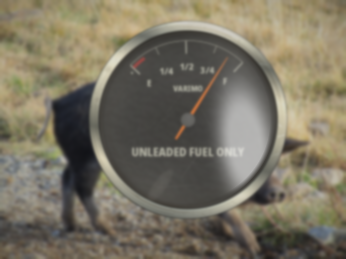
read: 0.875
